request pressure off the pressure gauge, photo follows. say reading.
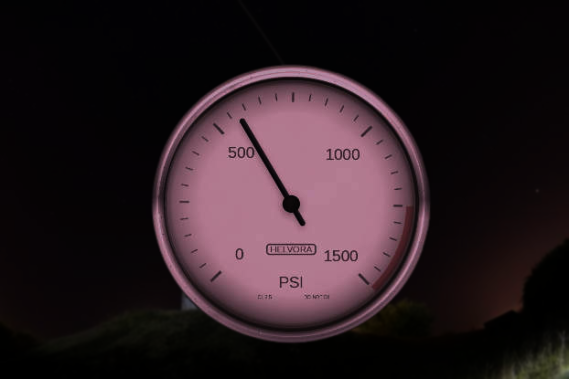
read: 575 psi
